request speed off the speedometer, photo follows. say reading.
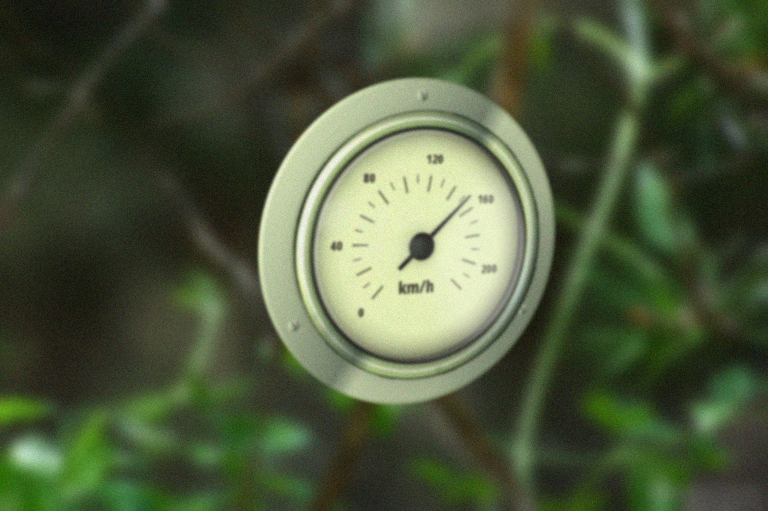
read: 150 km/h
